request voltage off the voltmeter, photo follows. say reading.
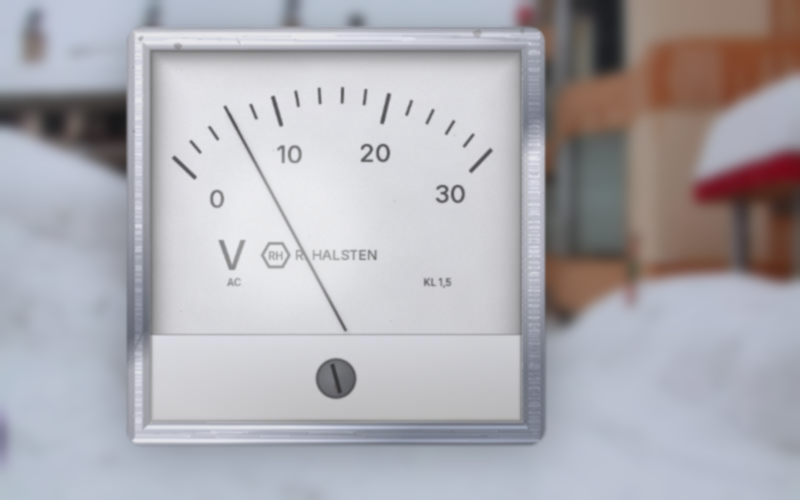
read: 6 V
